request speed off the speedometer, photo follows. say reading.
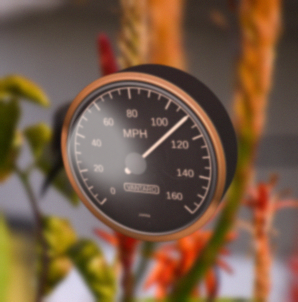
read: 110 mph
